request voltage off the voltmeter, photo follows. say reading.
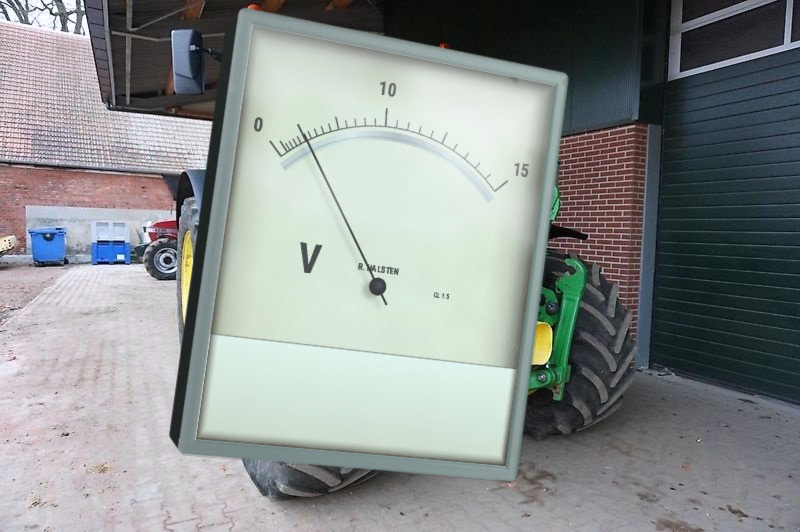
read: 5 V
